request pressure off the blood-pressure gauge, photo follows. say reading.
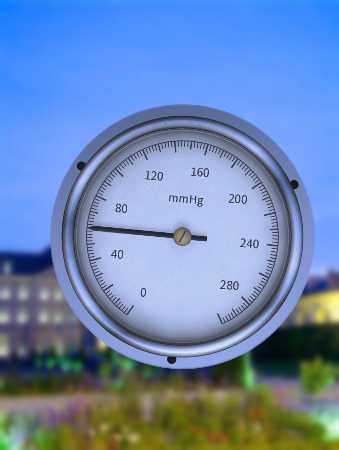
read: 60 mmHg
